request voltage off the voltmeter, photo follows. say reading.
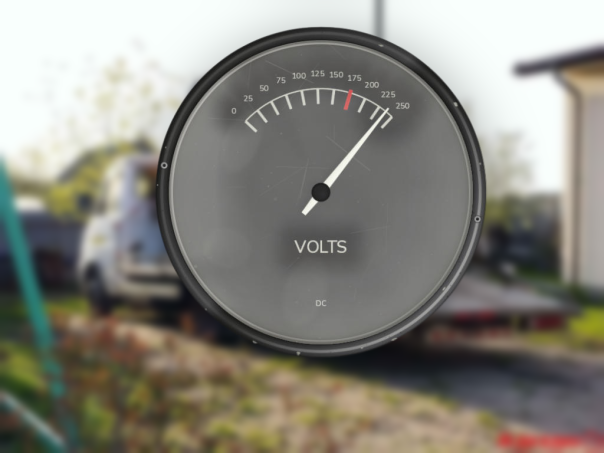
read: 237.5 V
